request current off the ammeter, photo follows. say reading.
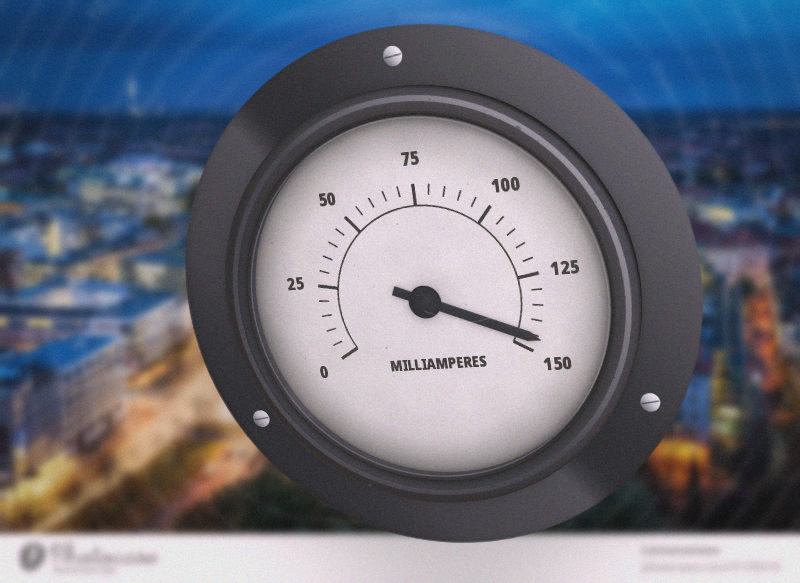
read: 145 mA
